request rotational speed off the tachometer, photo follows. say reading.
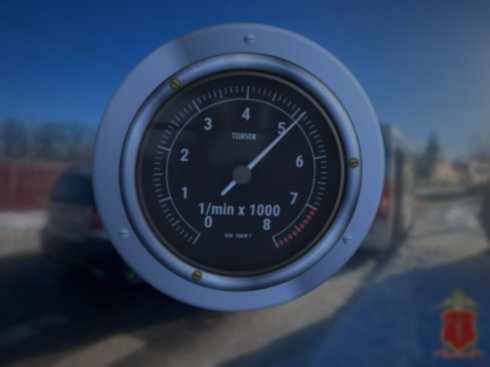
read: 5100 rpm
